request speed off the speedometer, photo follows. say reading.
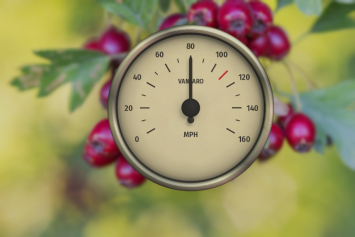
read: 80 mph
